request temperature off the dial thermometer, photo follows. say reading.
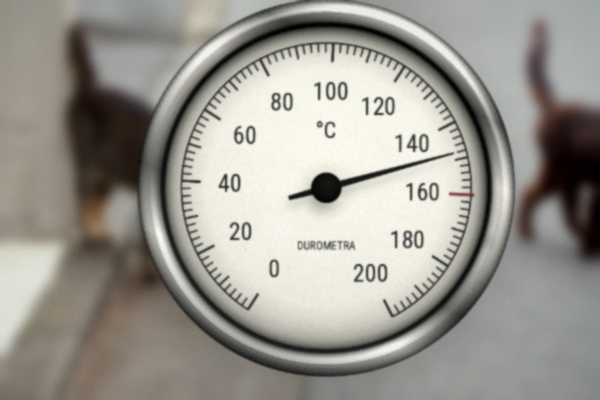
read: 148 °C
